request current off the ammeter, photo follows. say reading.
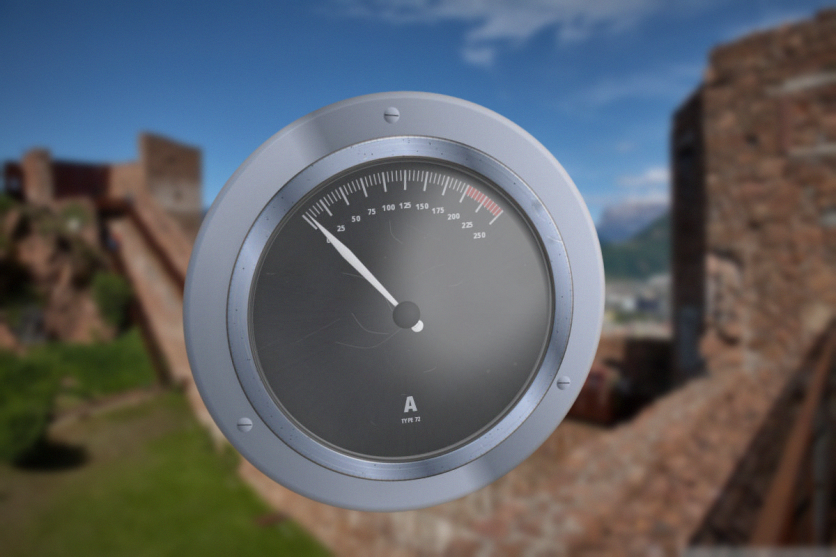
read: 5 A
